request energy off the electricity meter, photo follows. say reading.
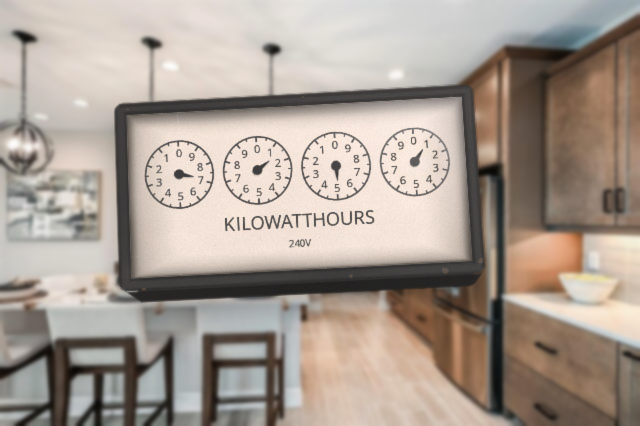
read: 7151 kWh
